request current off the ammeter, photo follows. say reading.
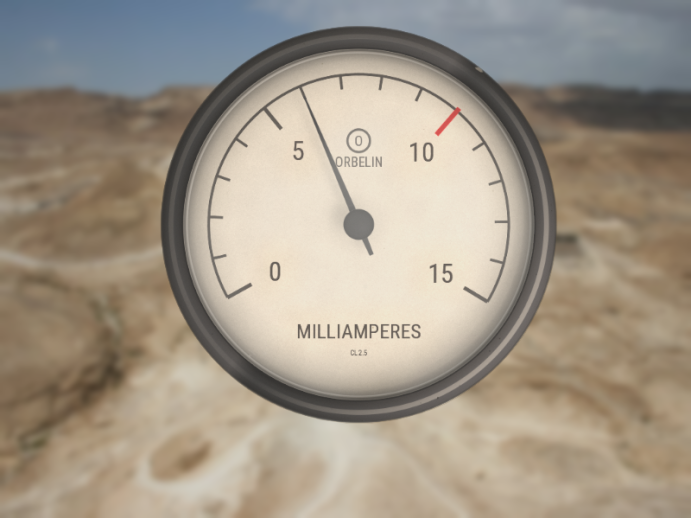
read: 6 mA
